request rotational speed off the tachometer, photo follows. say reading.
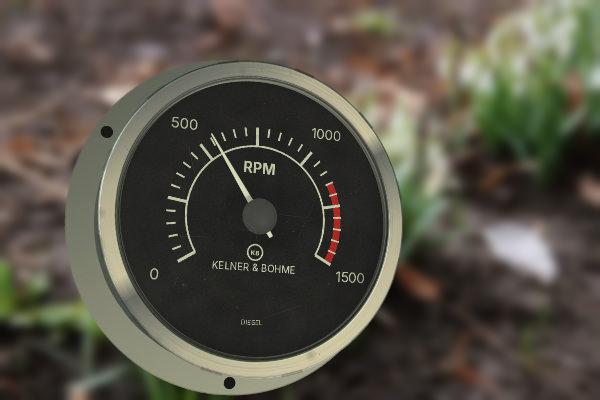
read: 550 rpm
